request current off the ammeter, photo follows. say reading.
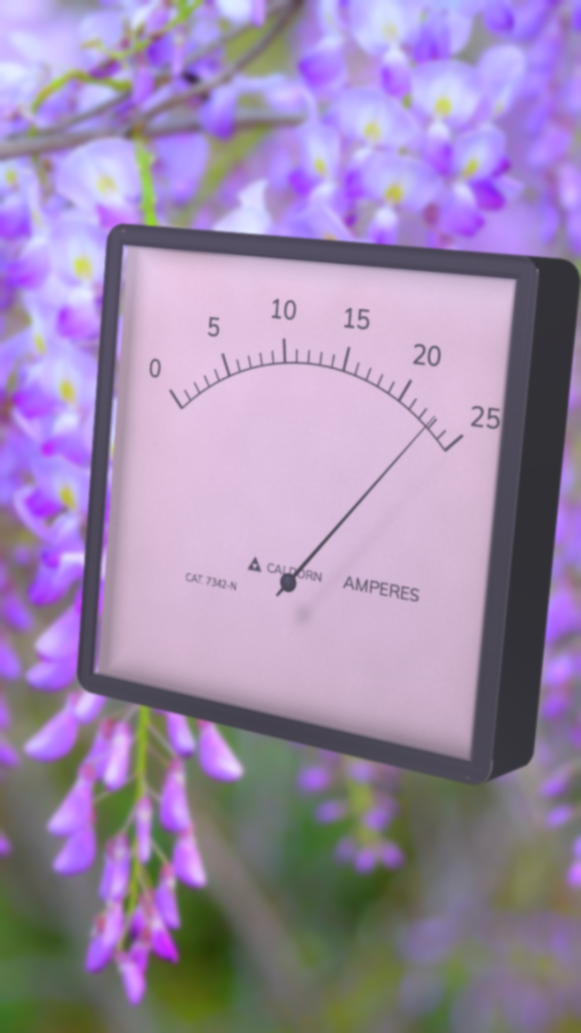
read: 23 A
